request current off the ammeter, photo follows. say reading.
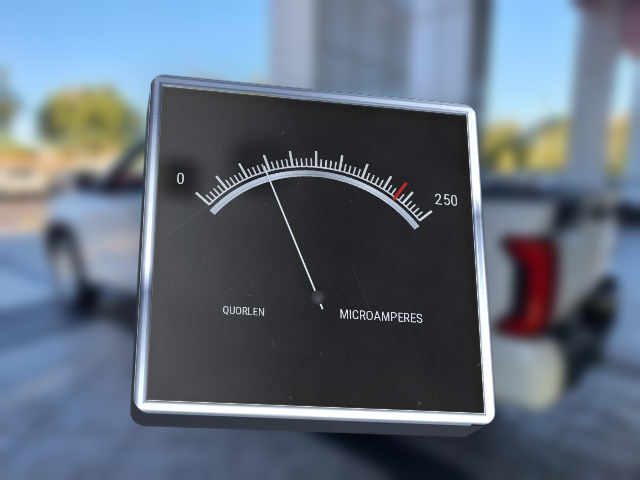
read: 70 µA
